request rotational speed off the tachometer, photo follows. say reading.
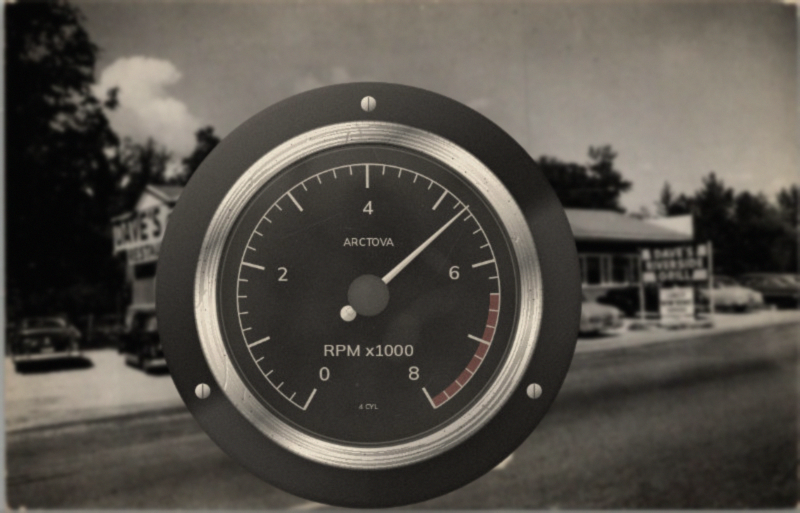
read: 5300 rpm
